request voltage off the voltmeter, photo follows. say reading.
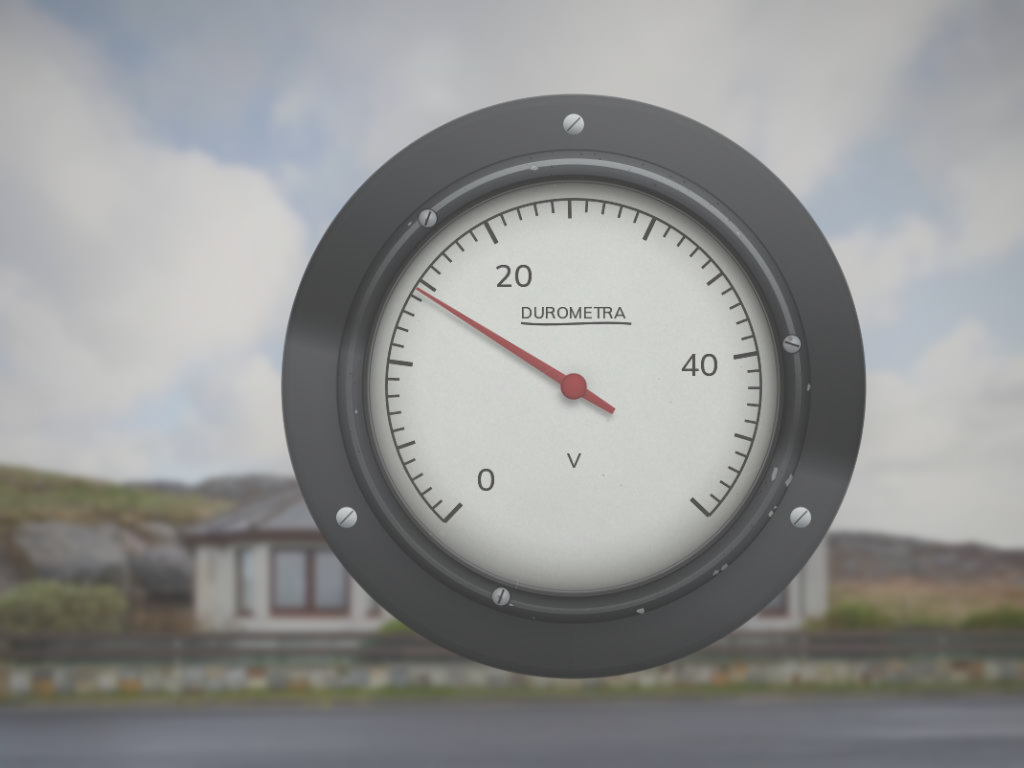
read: 14.5 V
